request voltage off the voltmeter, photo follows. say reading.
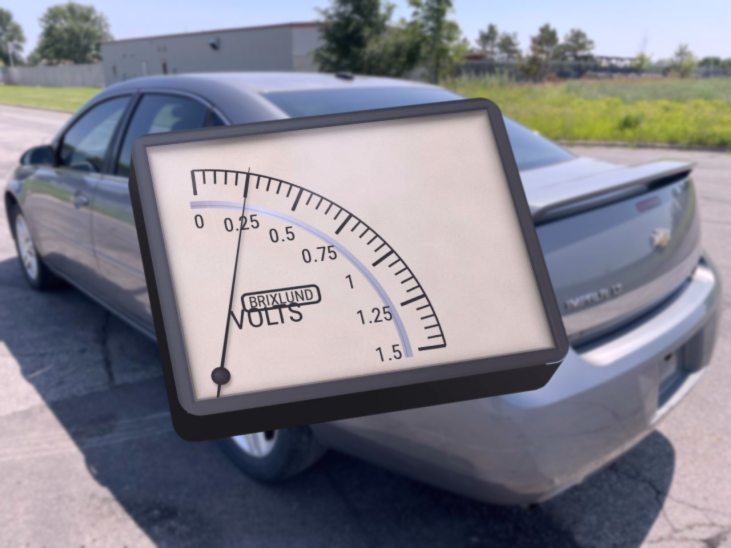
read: 0.25 V
